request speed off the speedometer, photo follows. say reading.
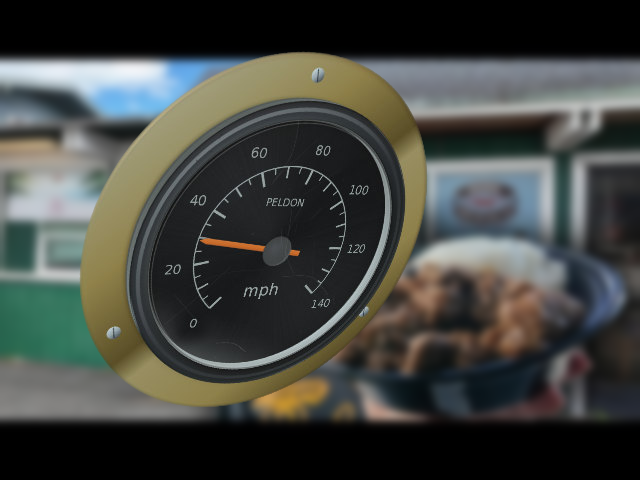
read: 30 mph
